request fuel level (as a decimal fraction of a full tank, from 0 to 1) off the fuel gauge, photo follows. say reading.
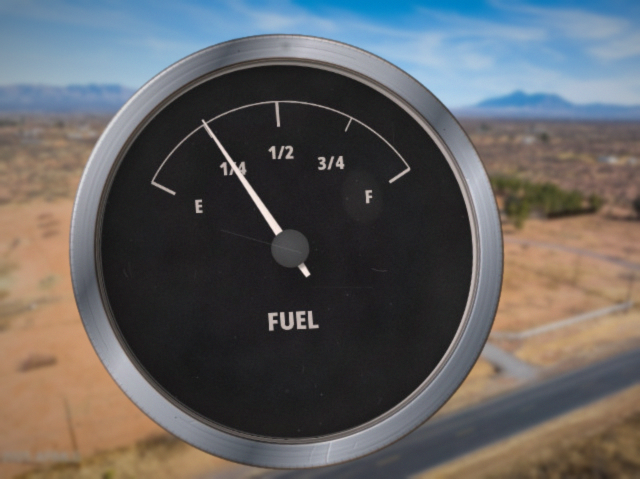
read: 0.25
